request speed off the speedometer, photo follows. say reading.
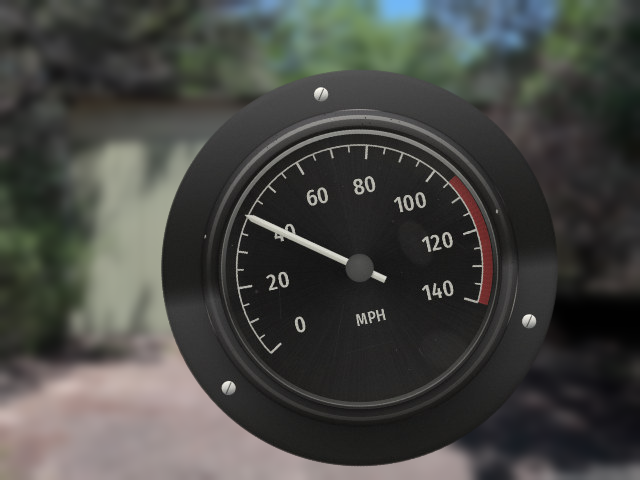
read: 40 mph
